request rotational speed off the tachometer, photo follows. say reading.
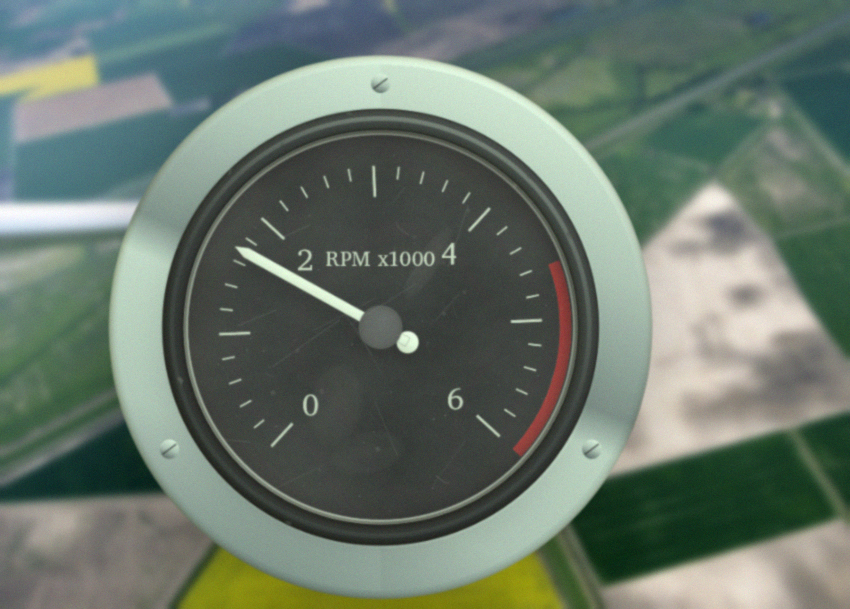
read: 1700 rpm
